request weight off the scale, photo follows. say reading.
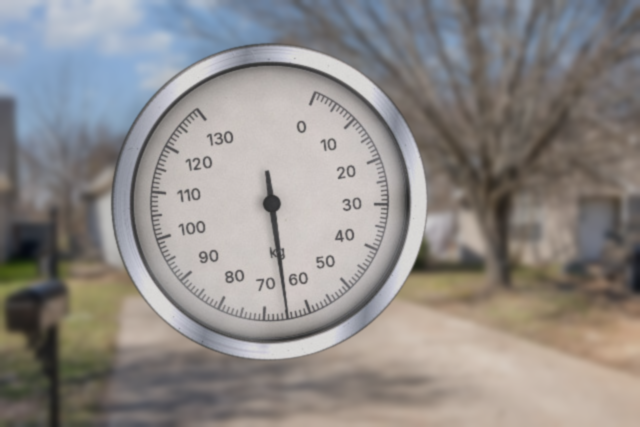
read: 65 kg
